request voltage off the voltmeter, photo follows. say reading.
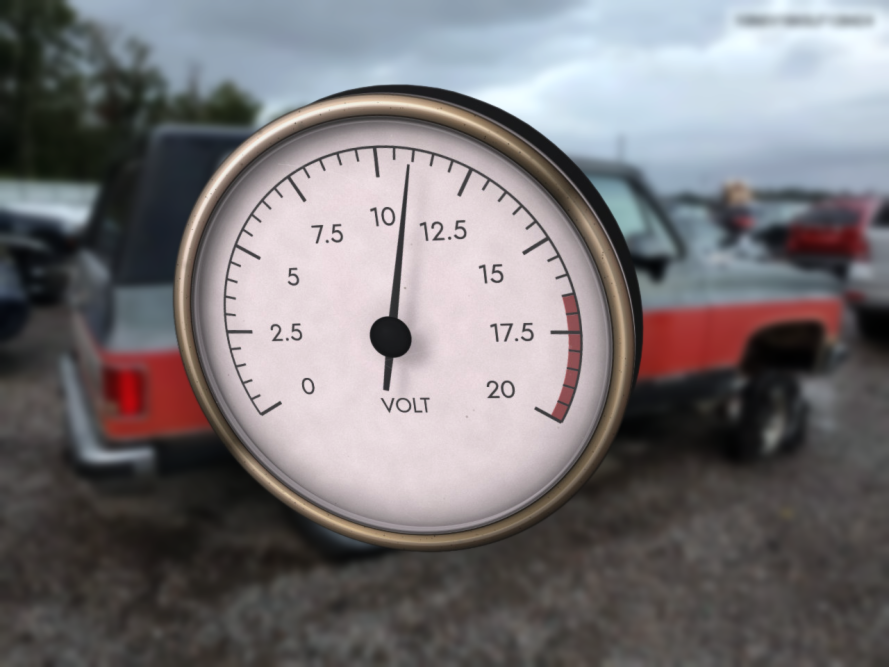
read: 11 V
